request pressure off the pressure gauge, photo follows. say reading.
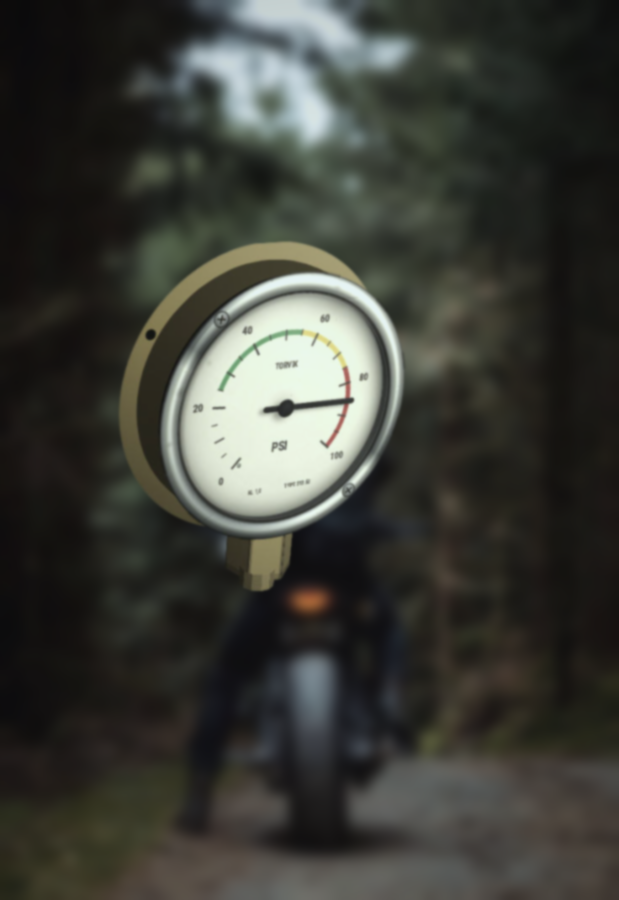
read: 85 psi
